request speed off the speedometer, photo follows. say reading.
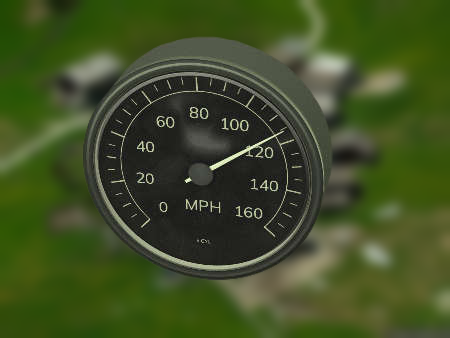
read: 115 mph
